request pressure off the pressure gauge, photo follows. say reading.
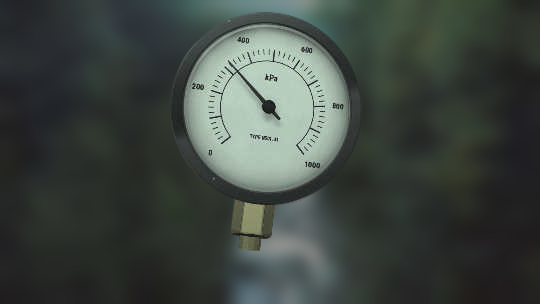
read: 320 kPa
